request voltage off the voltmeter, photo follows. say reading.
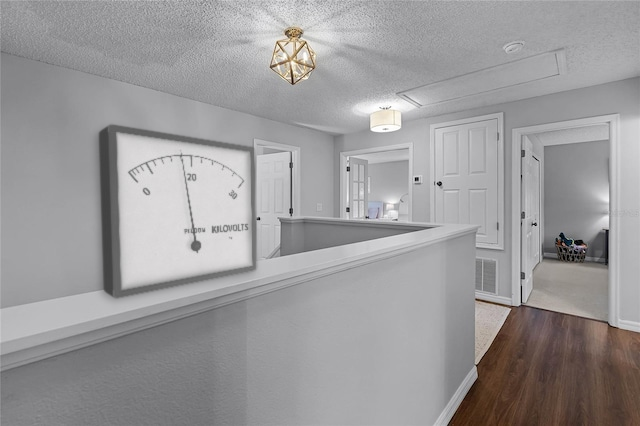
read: 18 kV
